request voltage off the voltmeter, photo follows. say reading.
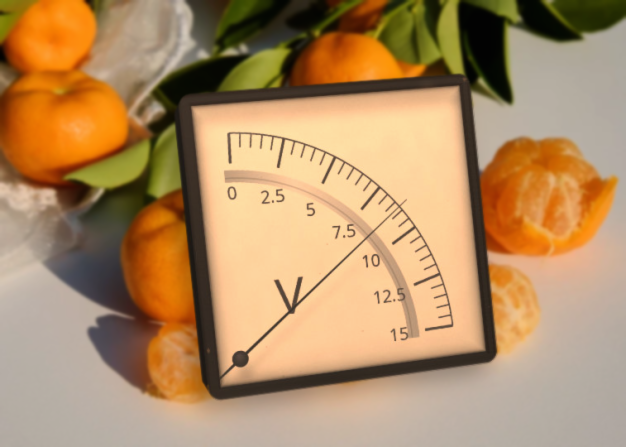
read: 8.75 V
